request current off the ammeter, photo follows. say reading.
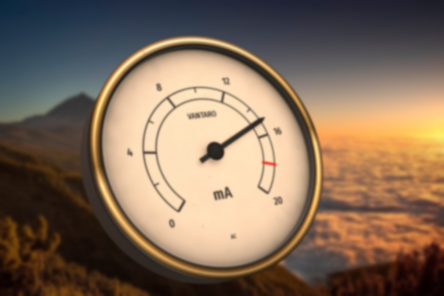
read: 15 mA
